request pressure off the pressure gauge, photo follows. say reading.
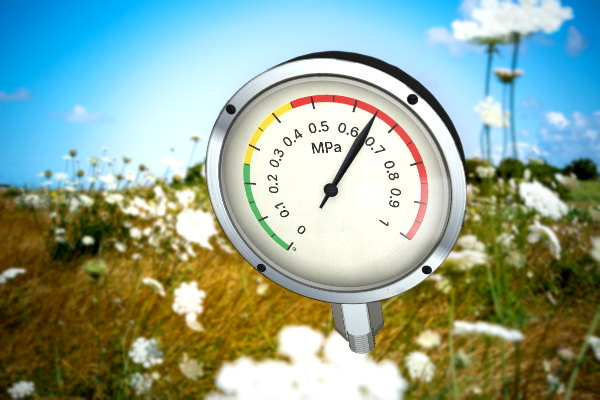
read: 0.65 MPa
